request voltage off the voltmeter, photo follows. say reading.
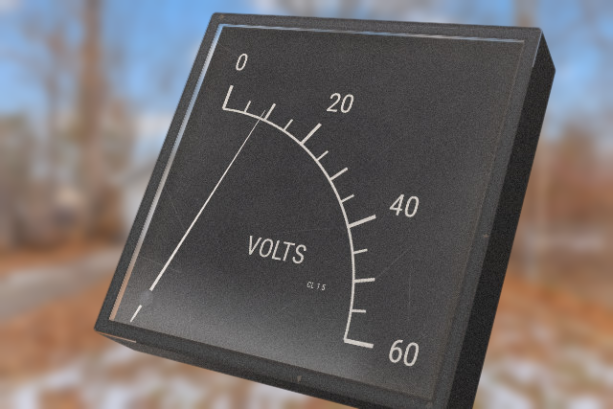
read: 10 V
